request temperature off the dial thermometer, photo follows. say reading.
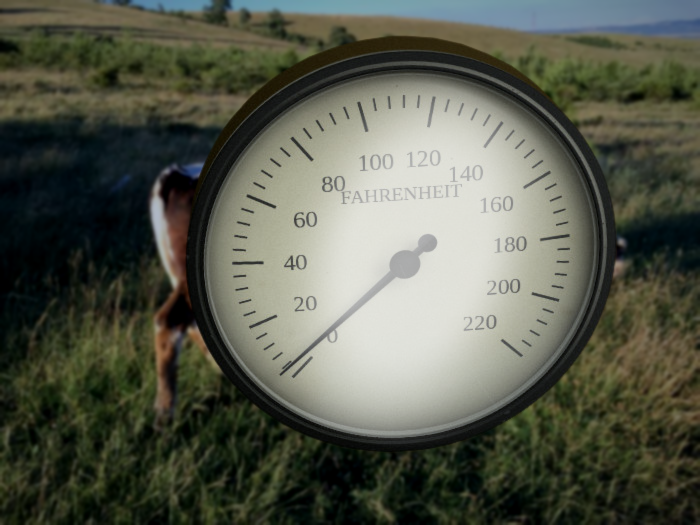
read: 4 °F
